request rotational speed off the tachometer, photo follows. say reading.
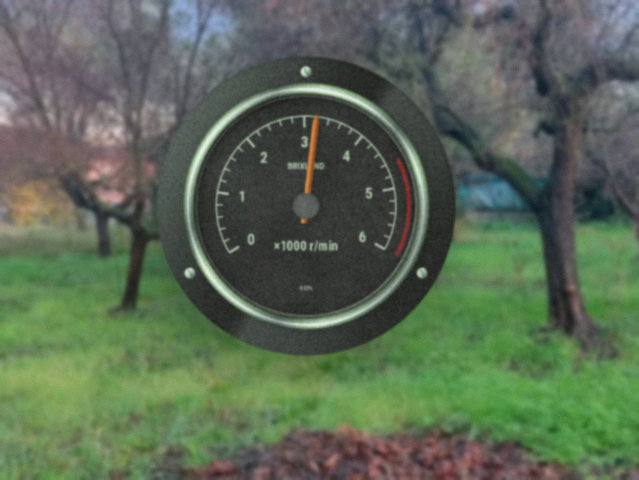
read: 3200 rpm
